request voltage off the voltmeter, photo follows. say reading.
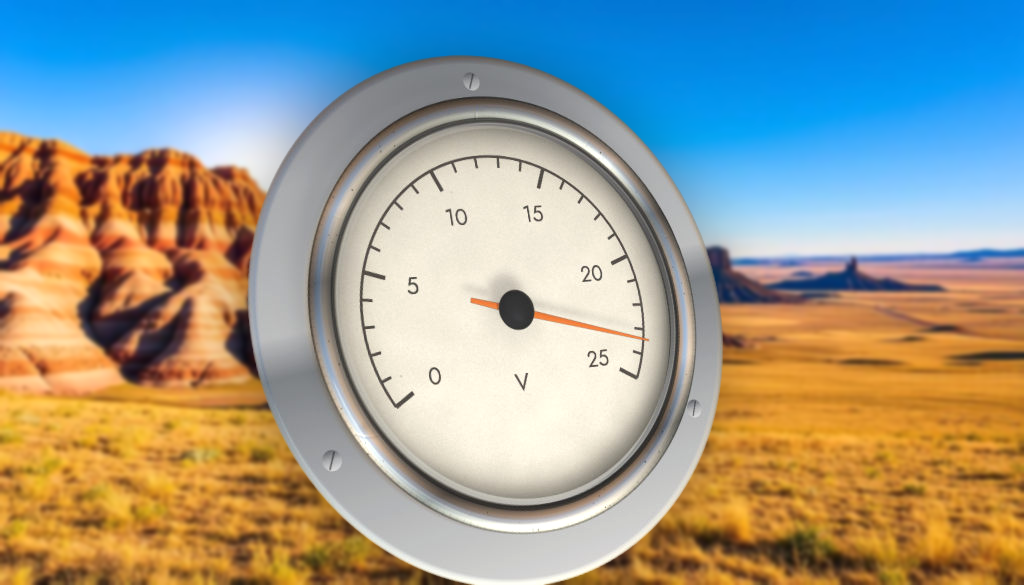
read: 23.5 V
